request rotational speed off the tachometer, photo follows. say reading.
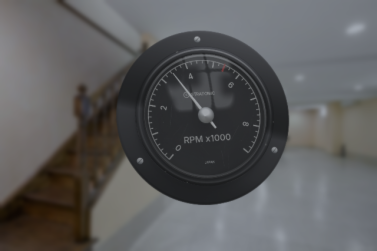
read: 3400 rpm
